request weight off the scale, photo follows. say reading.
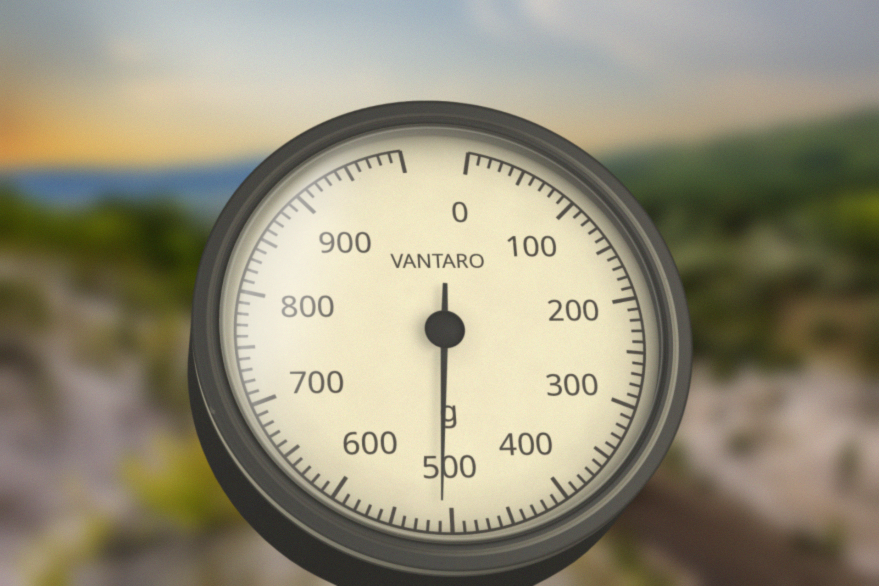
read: 510 g
